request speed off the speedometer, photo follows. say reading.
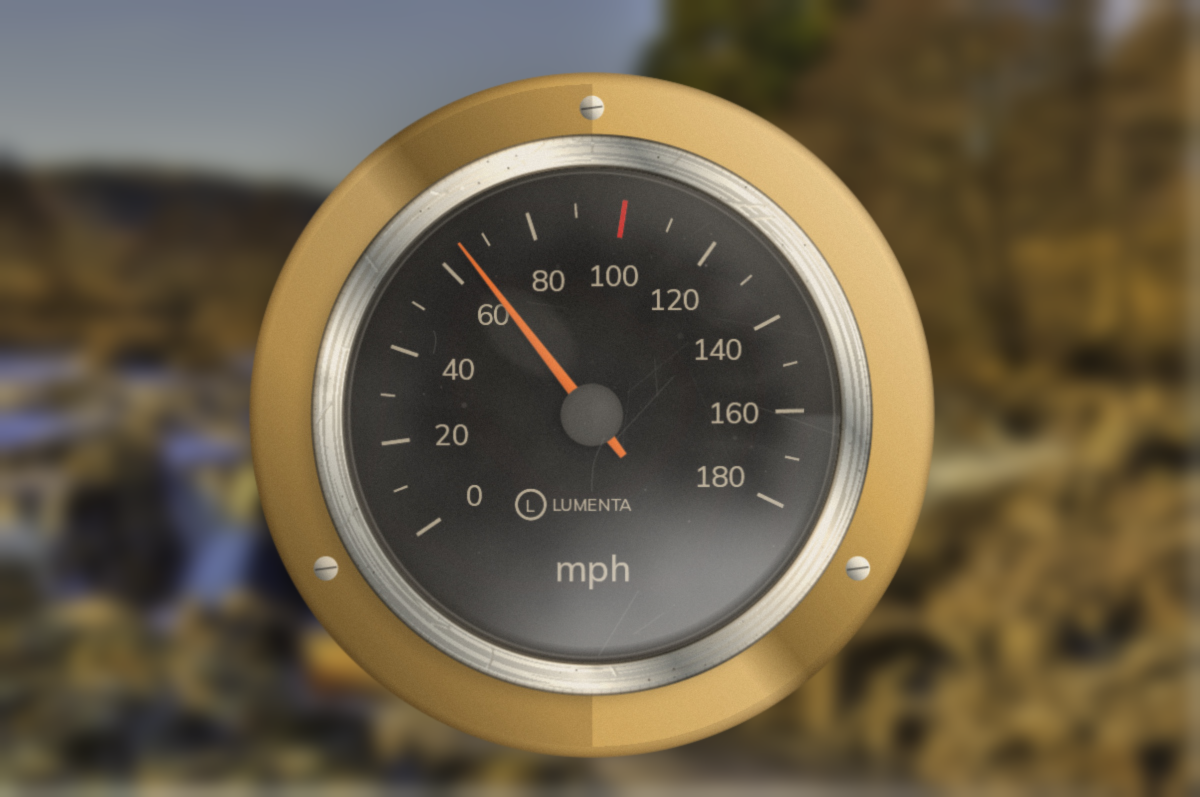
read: 65 mph
